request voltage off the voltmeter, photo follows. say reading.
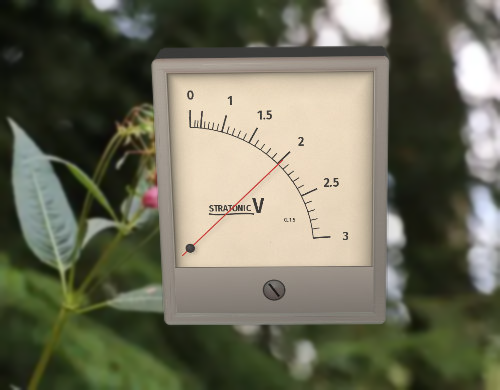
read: 2 V
